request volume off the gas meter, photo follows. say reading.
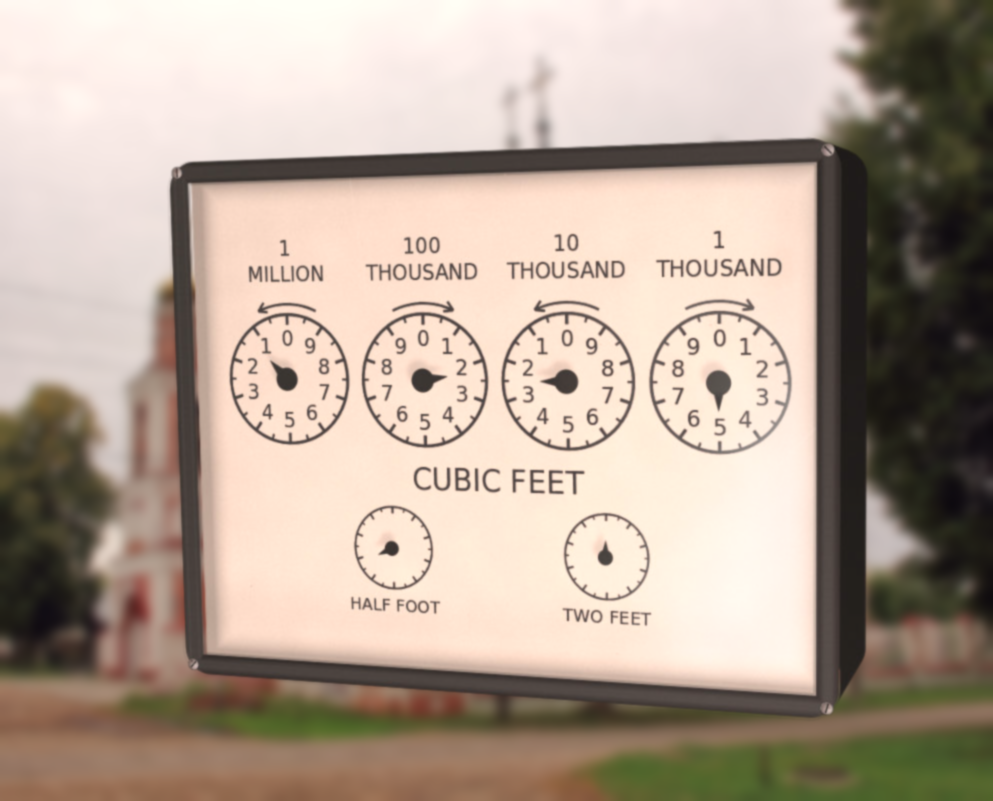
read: 122500 ft³
